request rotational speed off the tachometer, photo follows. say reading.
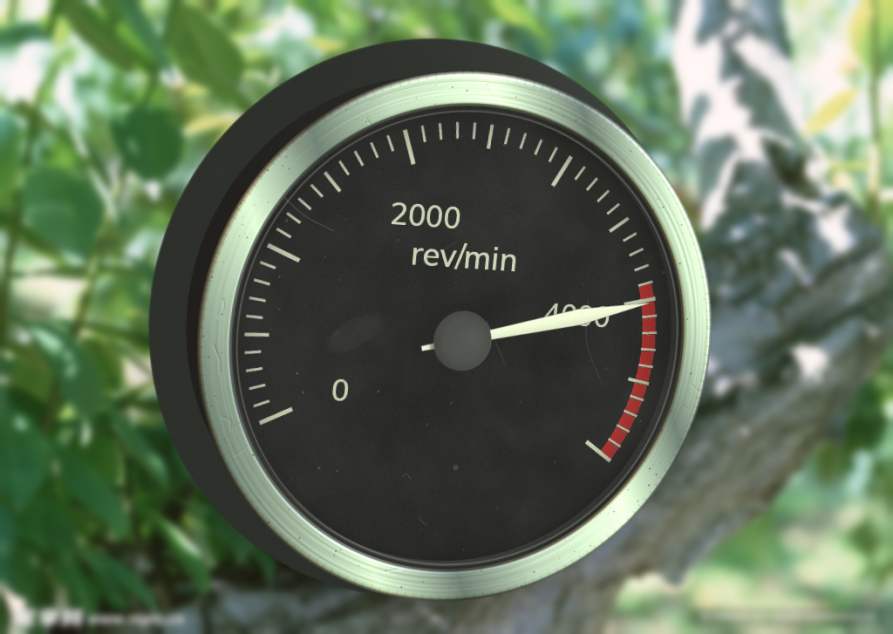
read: 4000 rpm
